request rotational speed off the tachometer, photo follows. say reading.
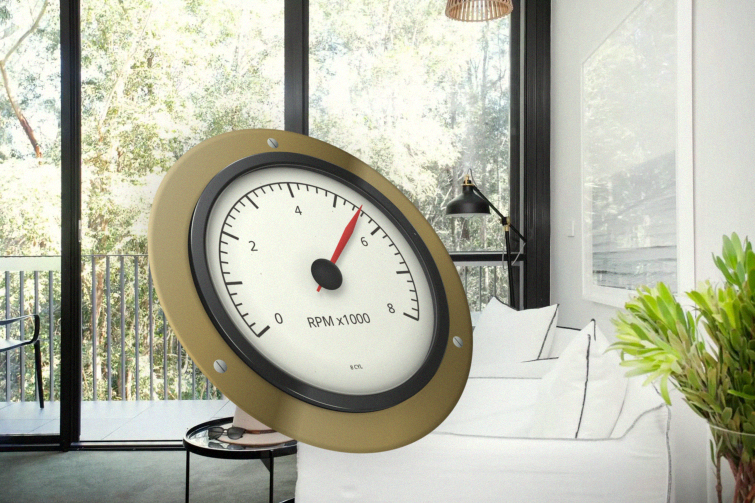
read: 5500 rpm
